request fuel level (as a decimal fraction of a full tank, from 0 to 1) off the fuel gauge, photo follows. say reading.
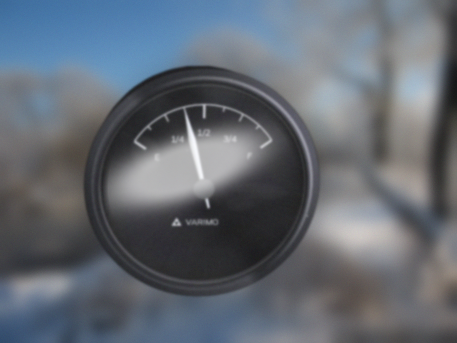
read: 0.375
